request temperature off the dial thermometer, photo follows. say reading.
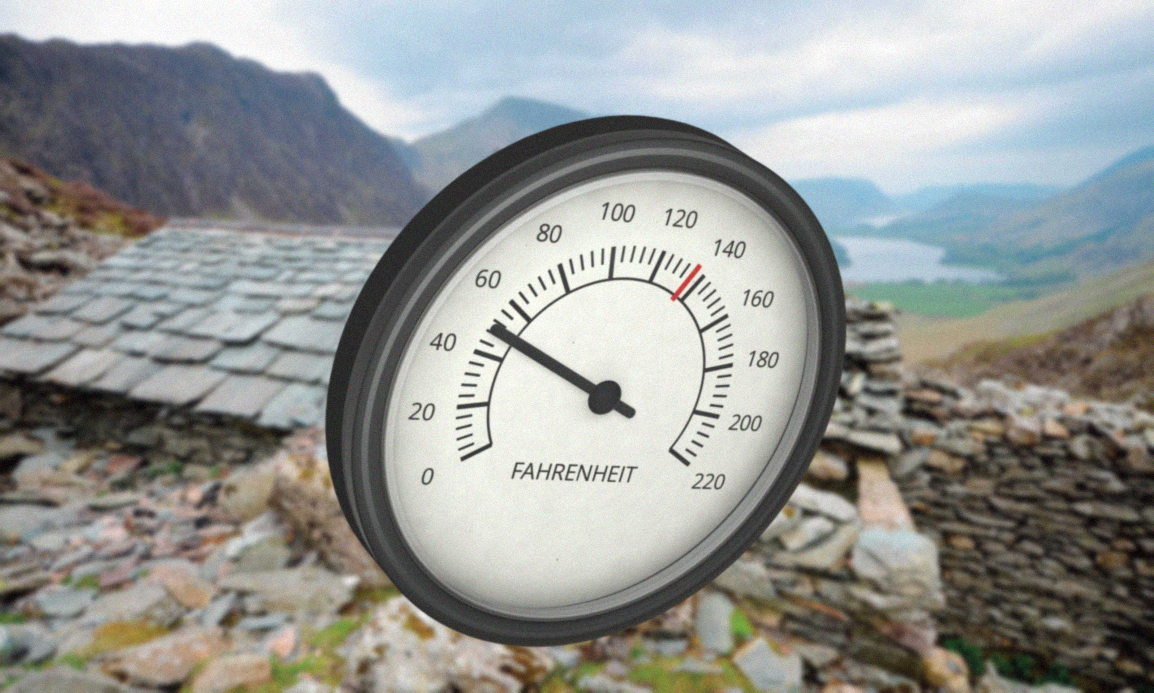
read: 50 °F
